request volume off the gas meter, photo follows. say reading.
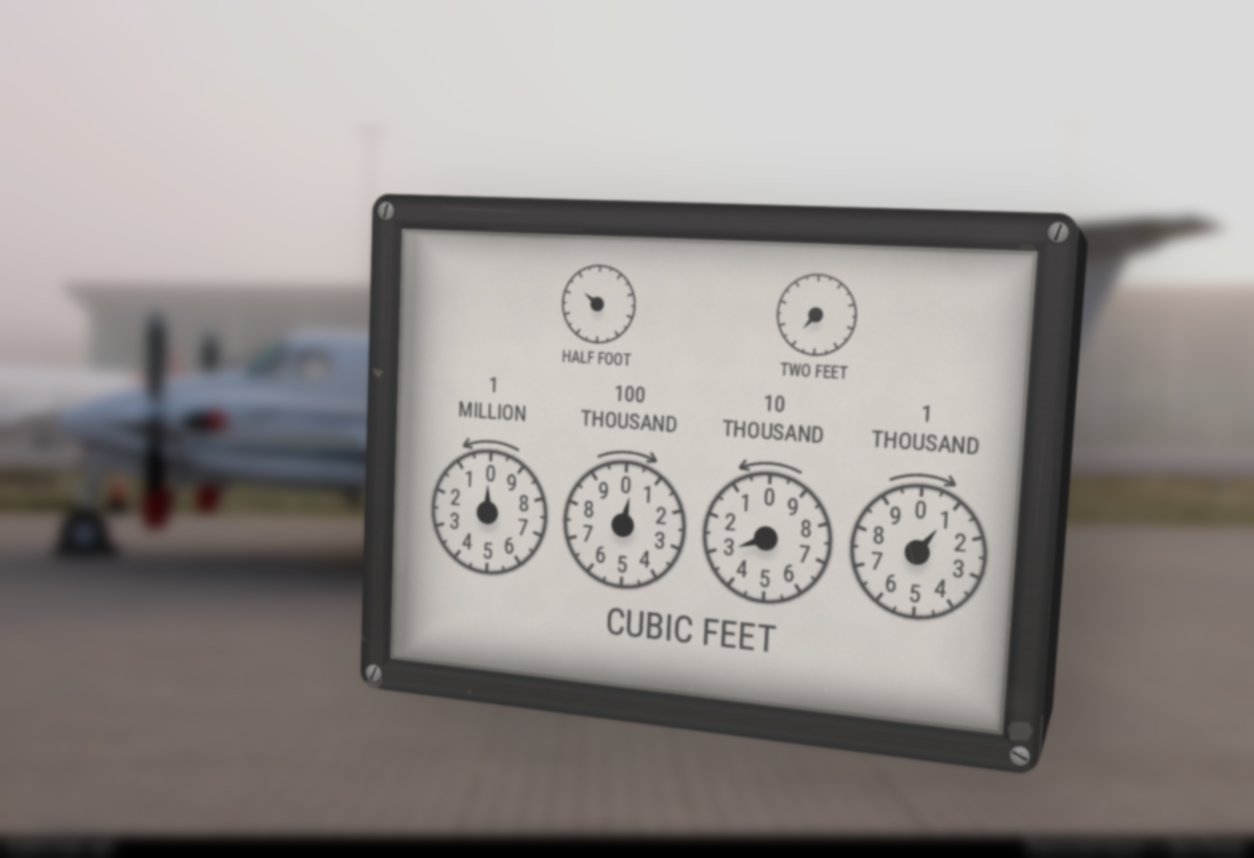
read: 3100 ft³
